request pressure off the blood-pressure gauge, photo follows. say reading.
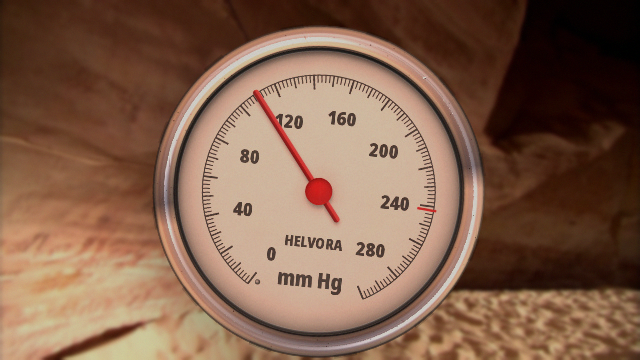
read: 110 mmHg
